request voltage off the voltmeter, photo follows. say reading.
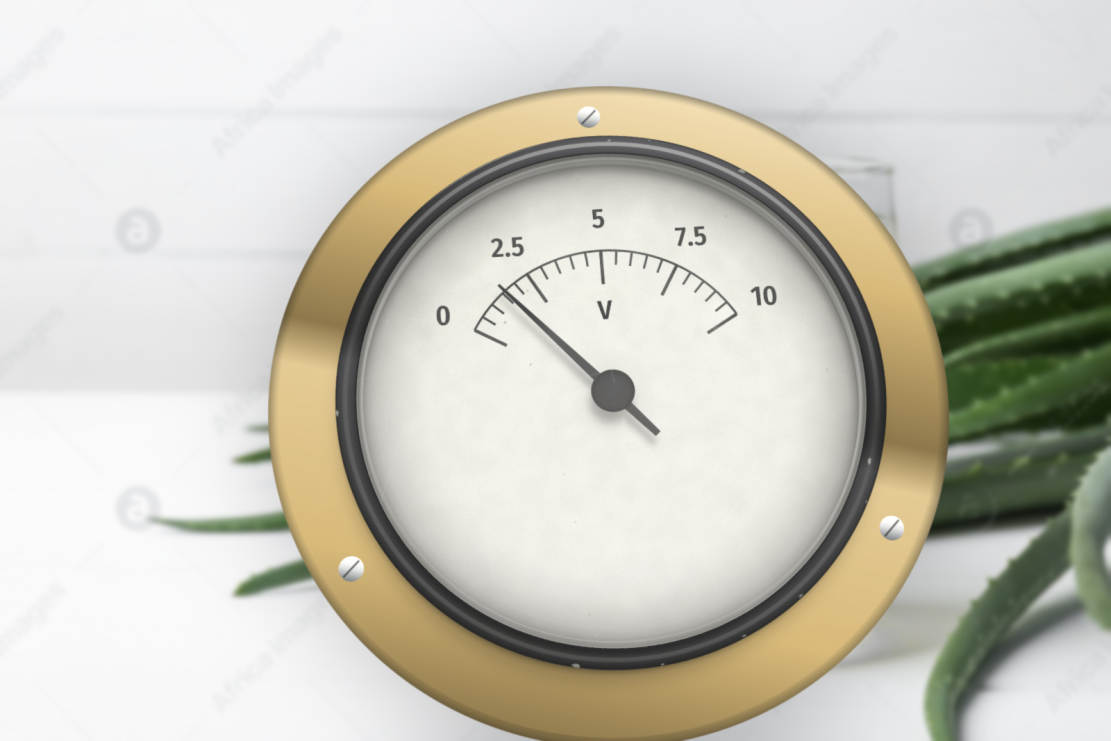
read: 1.5 V
